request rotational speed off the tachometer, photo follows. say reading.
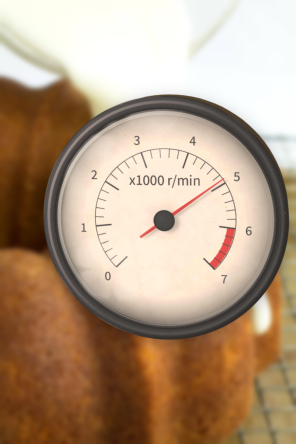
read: 4900 rpm
